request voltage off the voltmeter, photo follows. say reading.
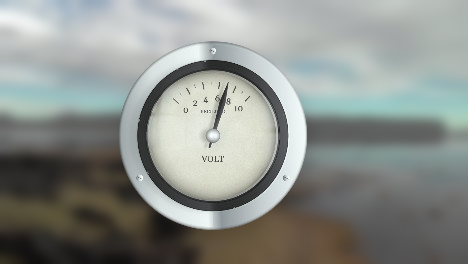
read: 7 V
